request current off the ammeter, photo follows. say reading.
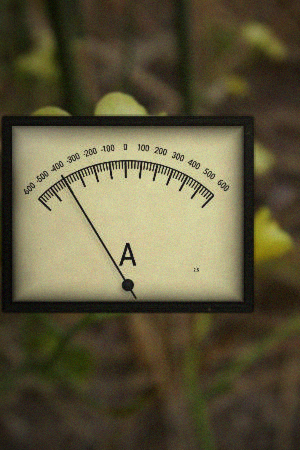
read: -400 A
